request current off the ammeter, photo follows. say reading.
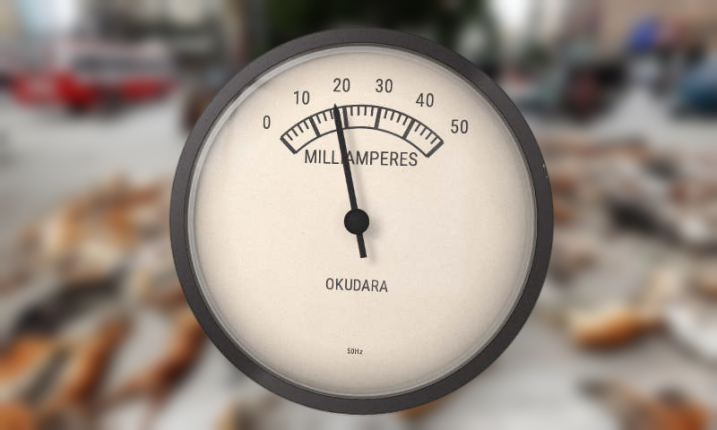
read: 18 mA
